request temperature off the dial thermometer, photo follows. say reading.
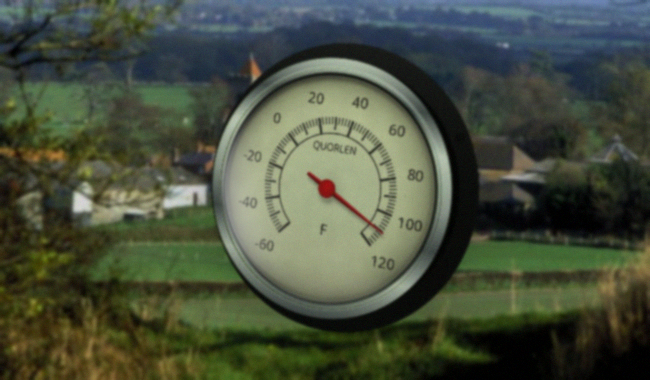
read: 110 °F
